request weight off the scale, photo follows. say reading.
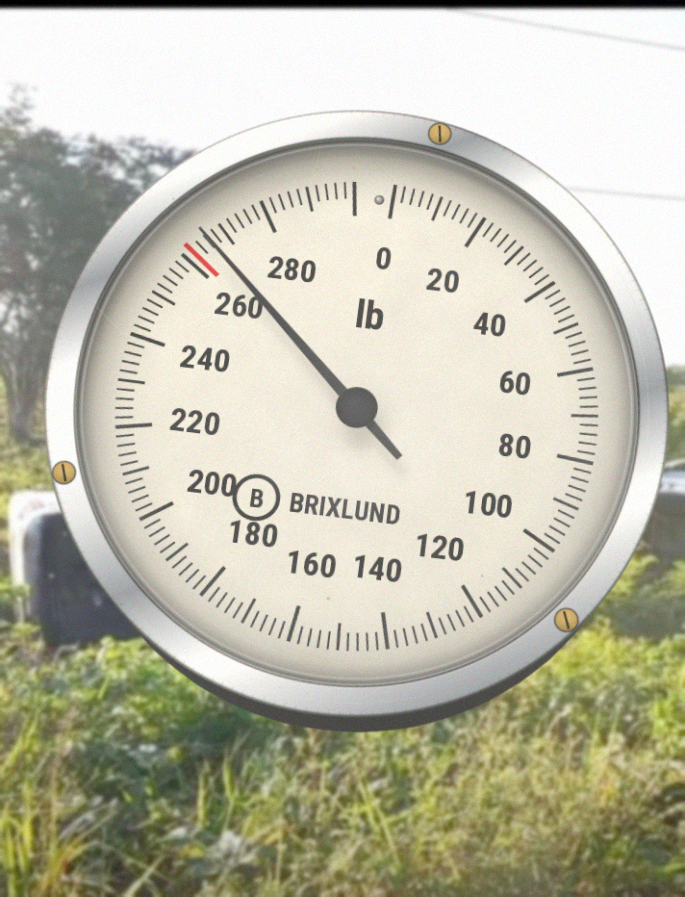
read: 266 lb
